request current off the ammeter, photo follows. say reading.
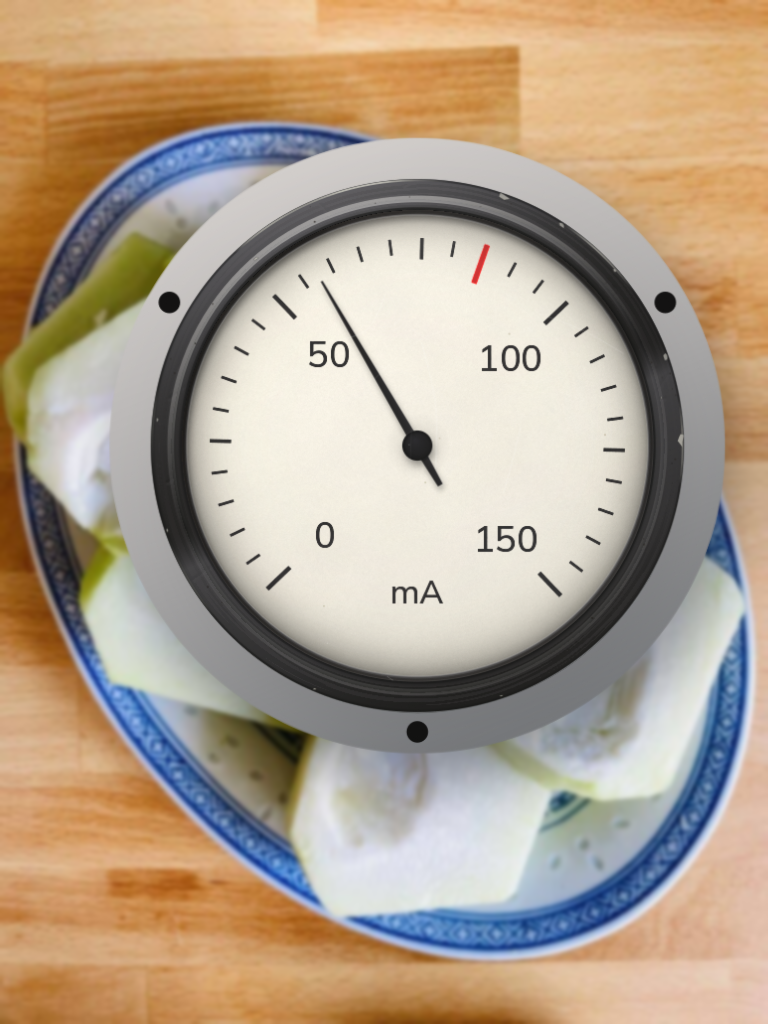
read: 57.5 mA
